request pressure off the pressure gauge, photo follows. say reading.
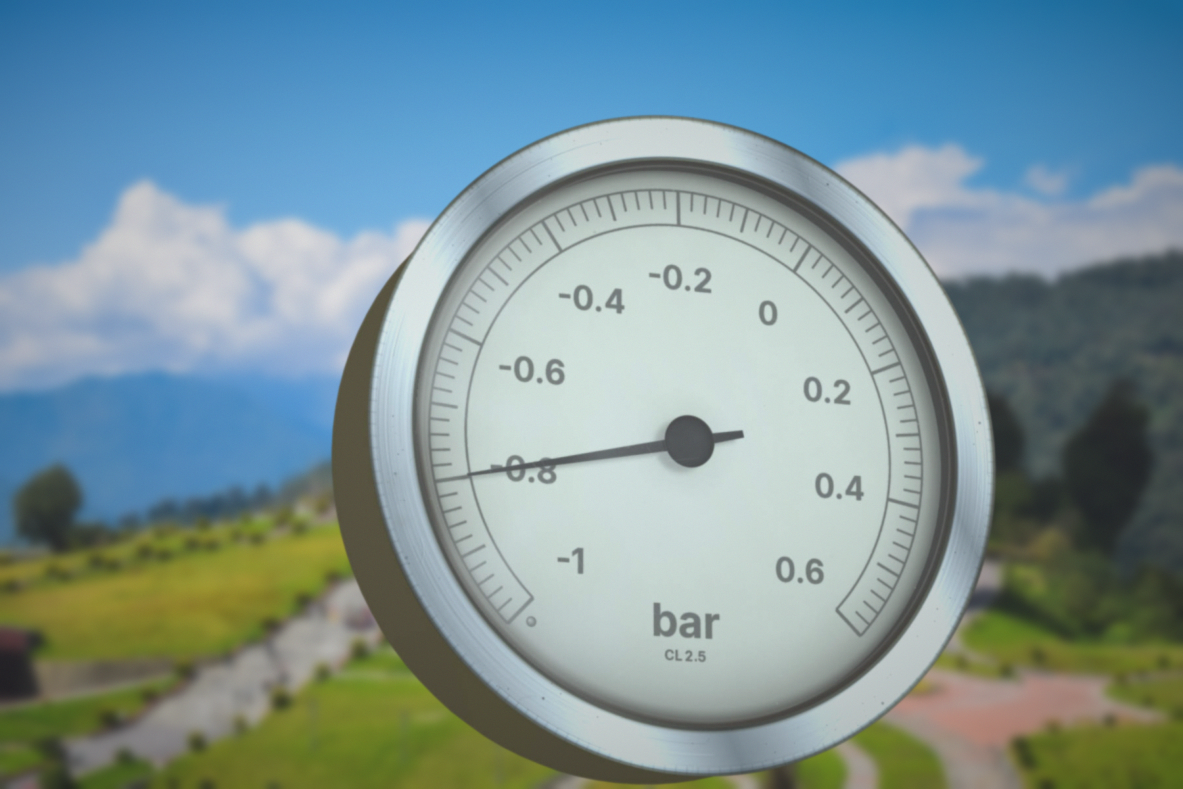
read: -0.8 bar
